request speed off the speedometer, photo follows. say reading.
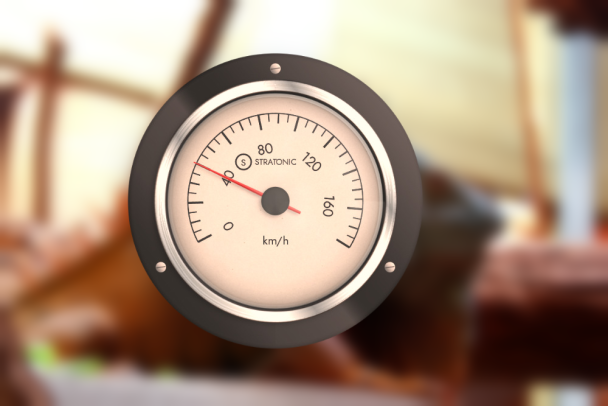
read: 40 km/h
